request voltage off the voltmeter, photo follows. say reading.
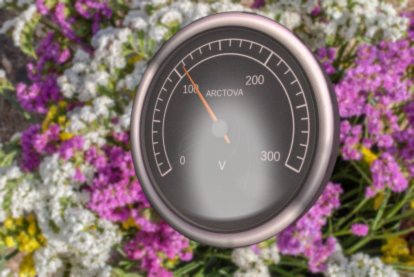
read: 110 V
